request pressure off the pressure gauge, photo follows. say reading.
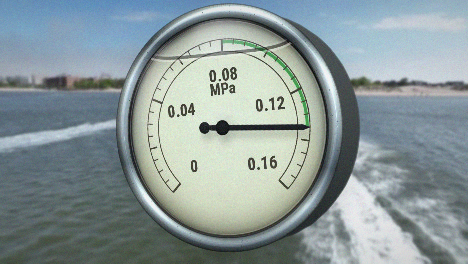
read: 0.135 MPa
